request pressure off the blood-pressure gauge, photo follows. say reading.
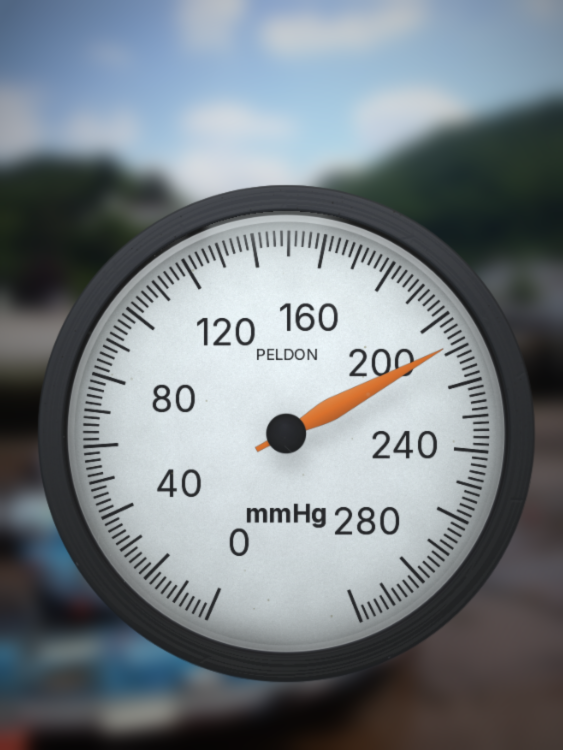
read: 208 mmHg
